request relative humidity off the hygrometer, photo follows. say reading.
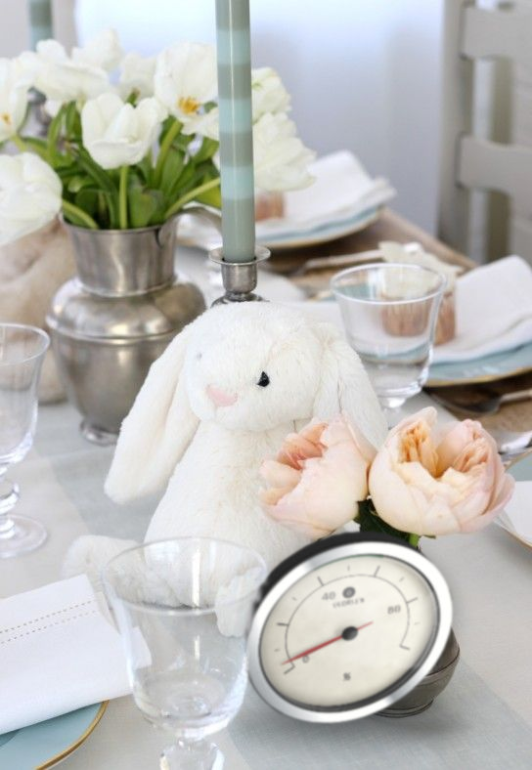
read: 5 %
